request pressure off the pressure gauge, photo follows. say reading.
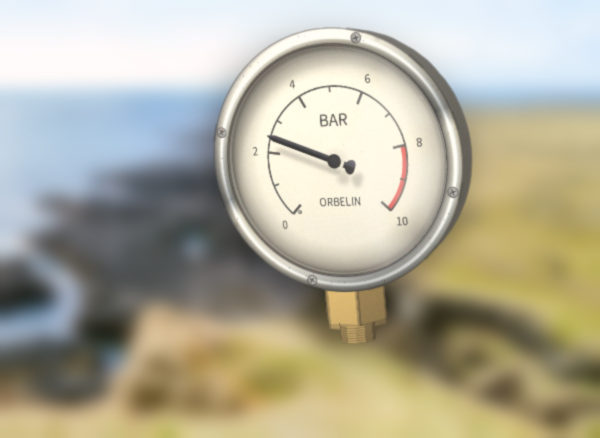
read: 2.5 bar
